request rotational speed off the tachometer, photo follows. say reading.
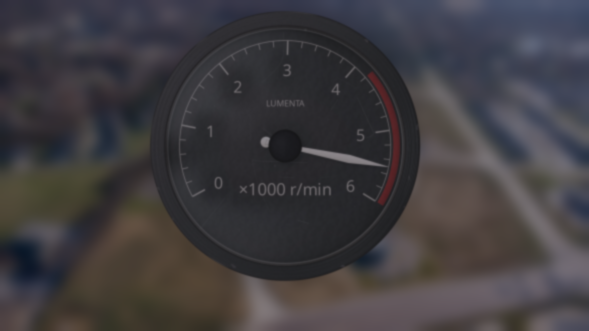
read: 5500 rpm
